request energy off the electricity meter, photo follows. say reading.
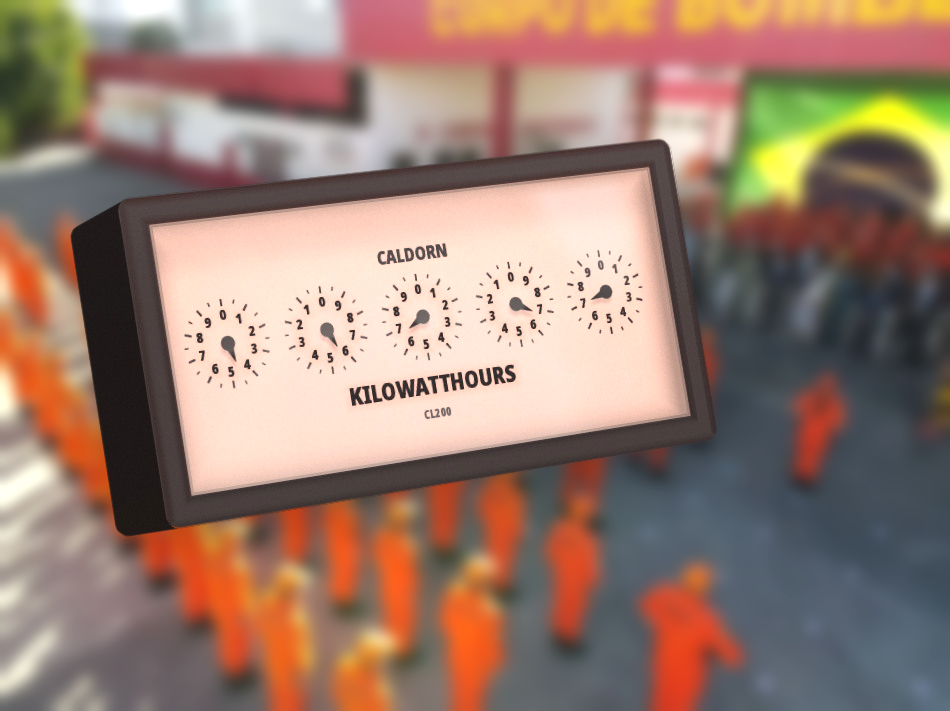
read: 45667 kWh
